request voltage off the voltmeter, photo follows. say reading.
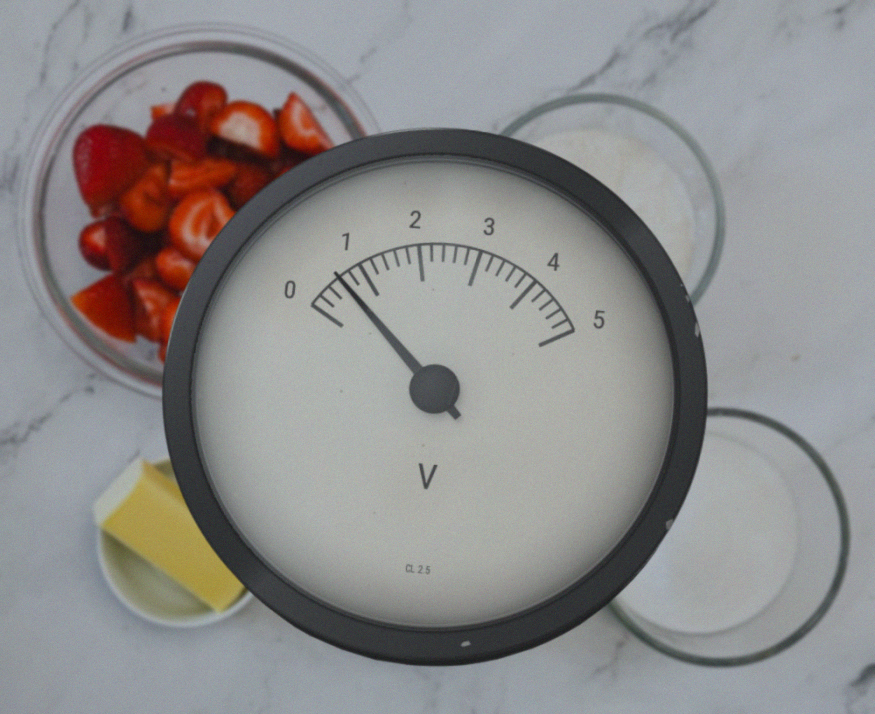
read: 0.6 V
